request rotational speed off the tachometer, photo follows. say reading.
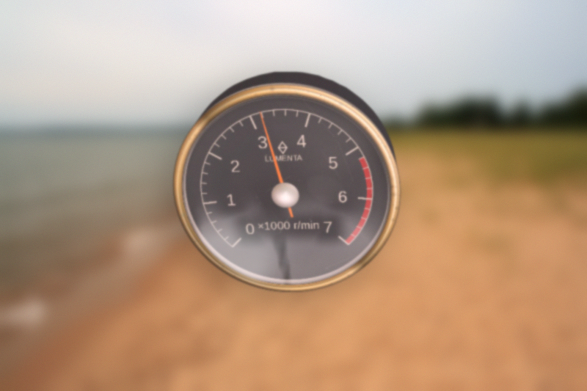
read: 3200 rpm
